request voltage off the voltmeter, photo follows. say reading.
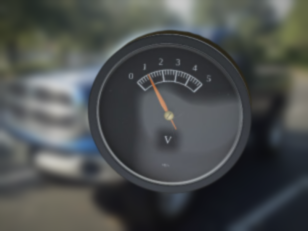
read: 1 V
